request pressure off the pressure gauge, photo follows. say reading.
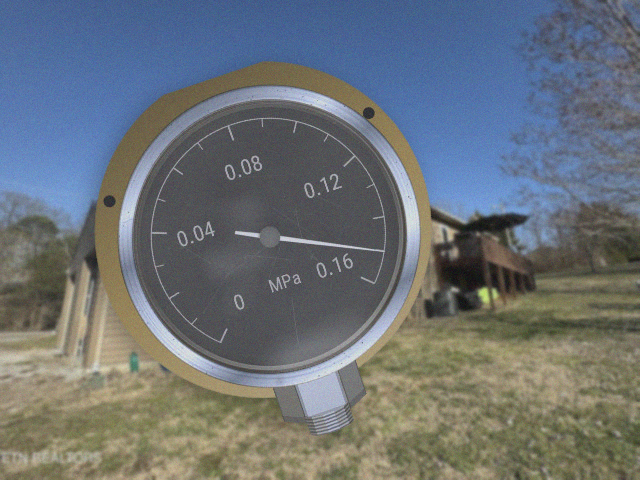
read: 0.15 MPa
